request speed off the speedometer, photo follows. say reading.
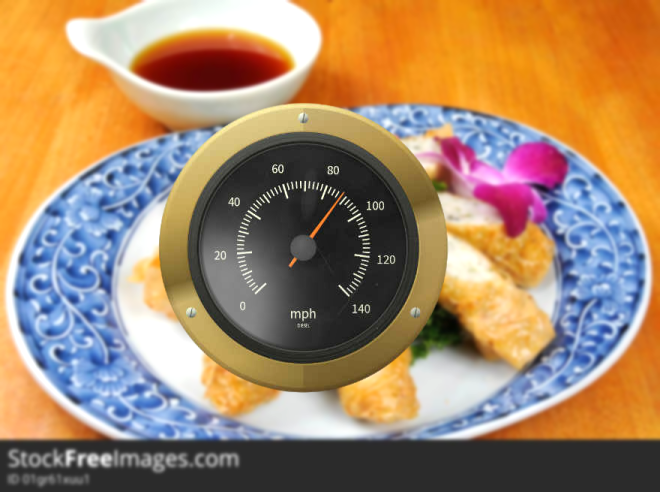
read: 88 mph
